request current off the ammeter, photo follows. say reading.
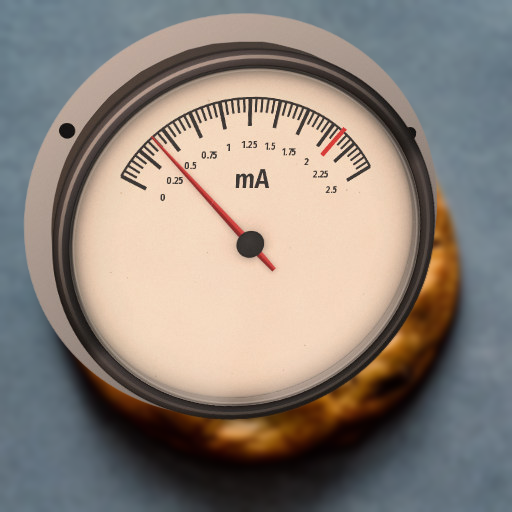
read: 0.4 mA
